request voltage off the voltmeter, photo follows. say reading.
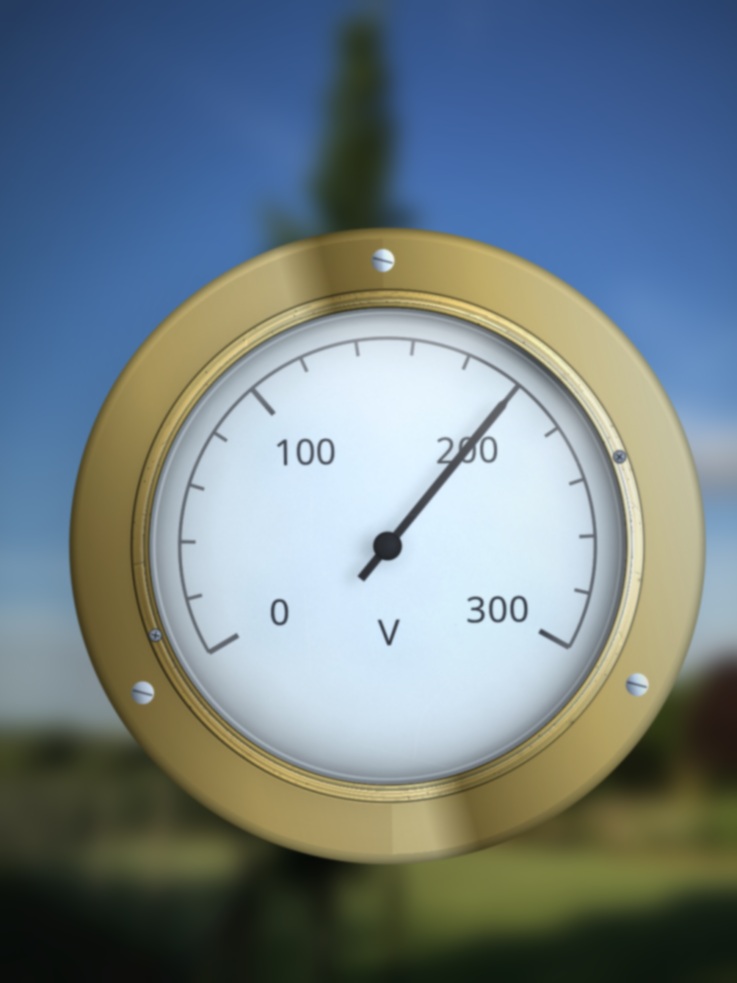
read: 200 V
